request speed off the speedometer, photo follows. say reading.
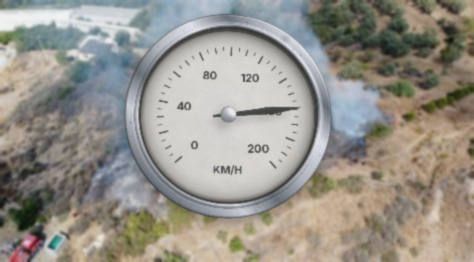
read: 160 km/h
